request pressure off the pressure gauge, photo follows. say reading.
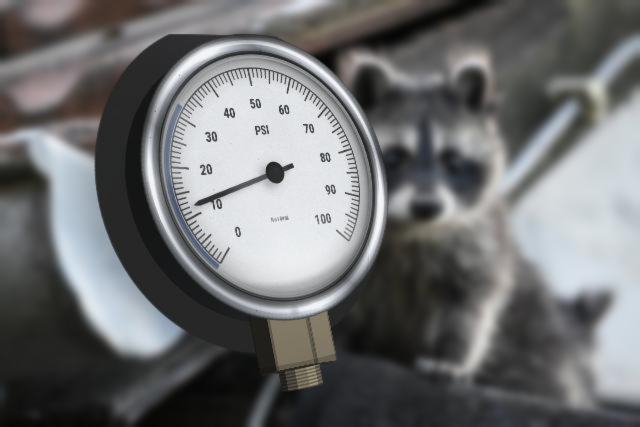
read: 12 psi
